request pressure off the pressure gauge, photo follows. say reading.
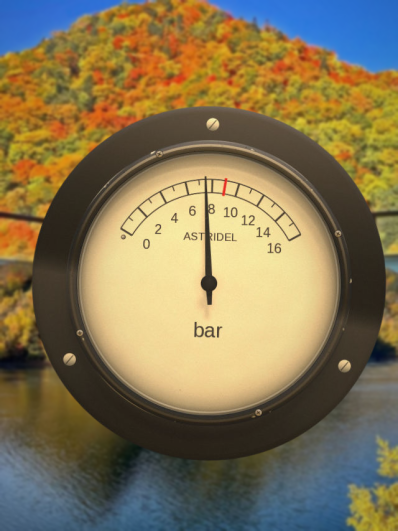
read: 7.5 bar
